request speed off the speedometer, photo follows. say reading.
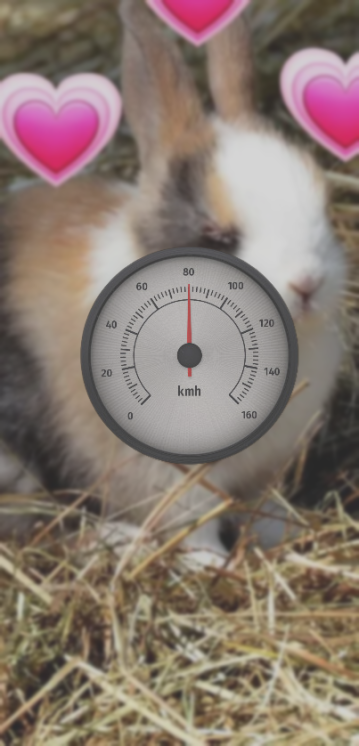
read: 80 km/h
